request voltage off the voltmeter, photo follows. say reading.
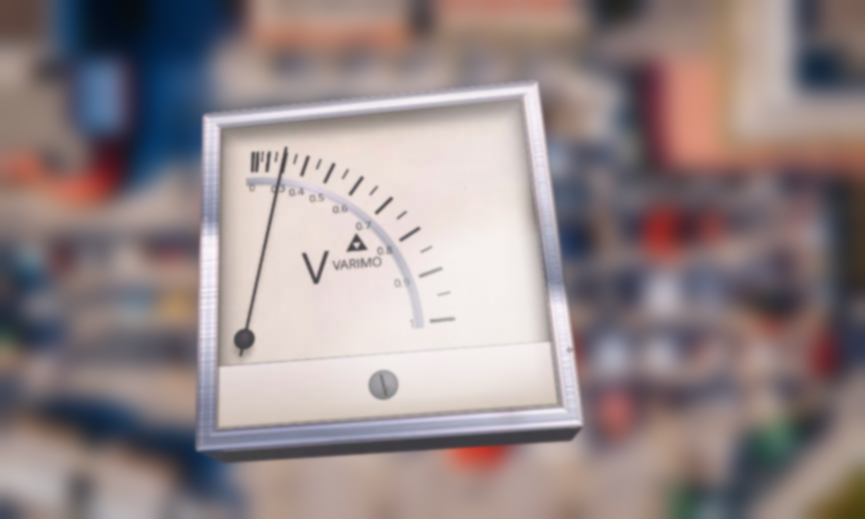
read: 0.3 V
